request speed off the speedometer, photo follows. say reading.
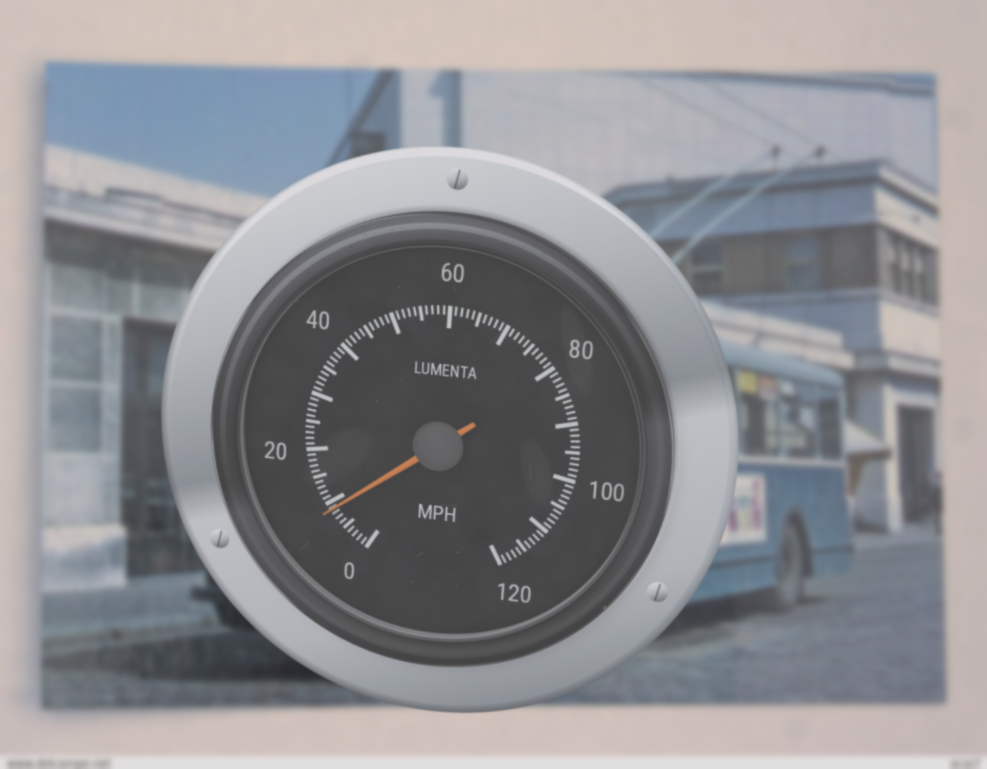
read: 9 mph
